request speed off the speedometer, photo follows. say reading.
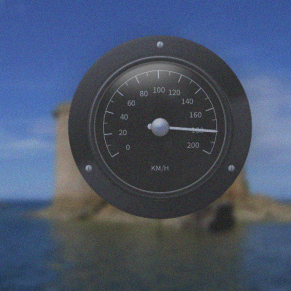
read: 180 km/h
